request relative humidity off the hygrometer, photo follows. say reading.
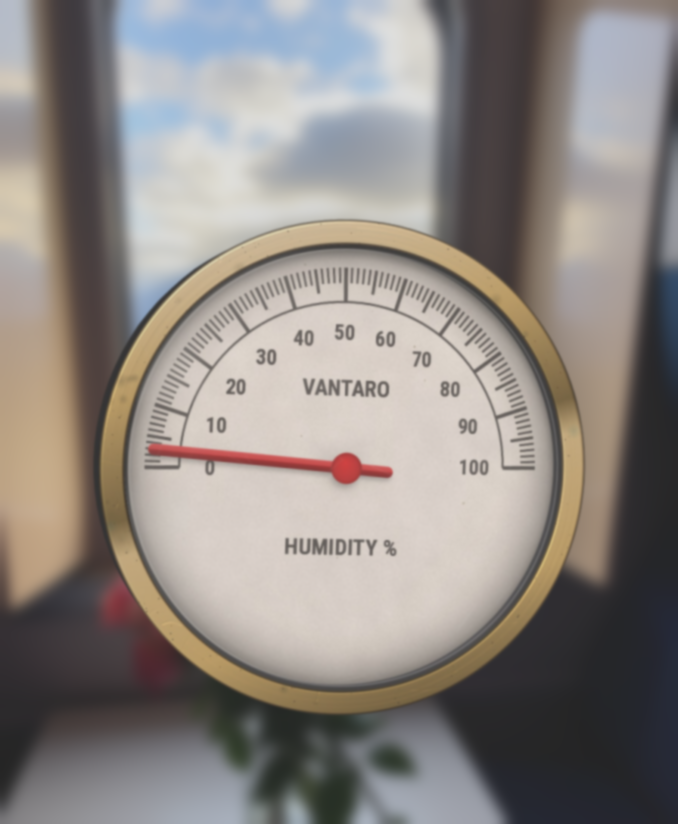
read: 3 %
